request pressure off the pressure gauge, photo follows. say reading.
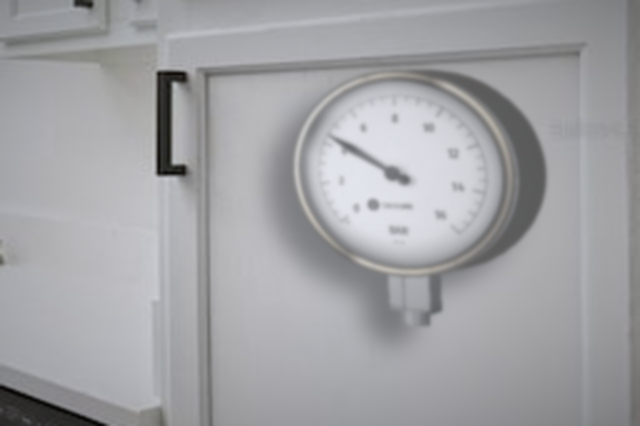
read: 4.5 bar
